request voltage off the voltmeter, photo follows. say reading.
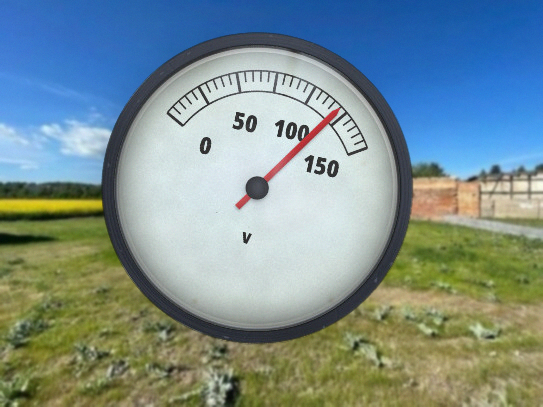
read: 120 V
